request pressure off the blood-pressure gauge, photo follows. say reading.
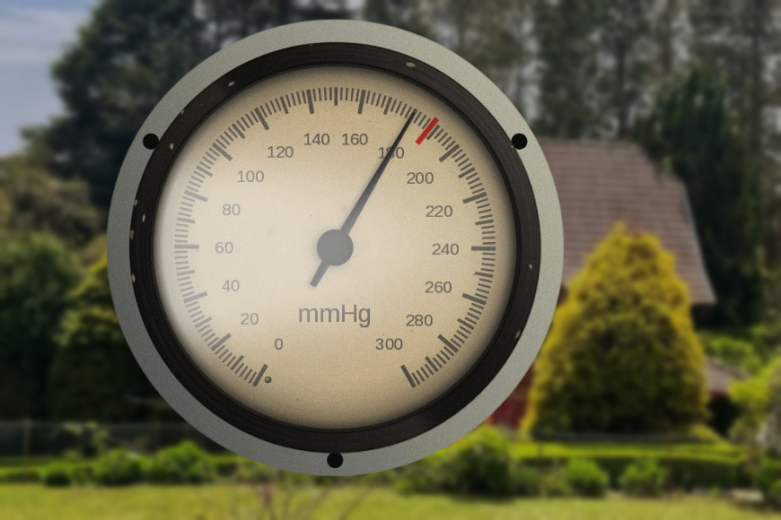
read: 180 mmHg
